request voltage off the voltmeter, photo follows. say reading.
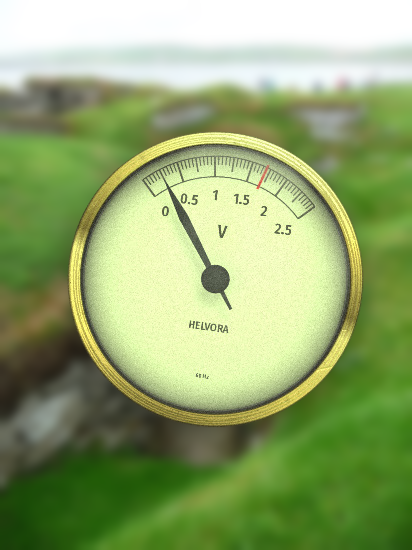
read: 0.25 V
